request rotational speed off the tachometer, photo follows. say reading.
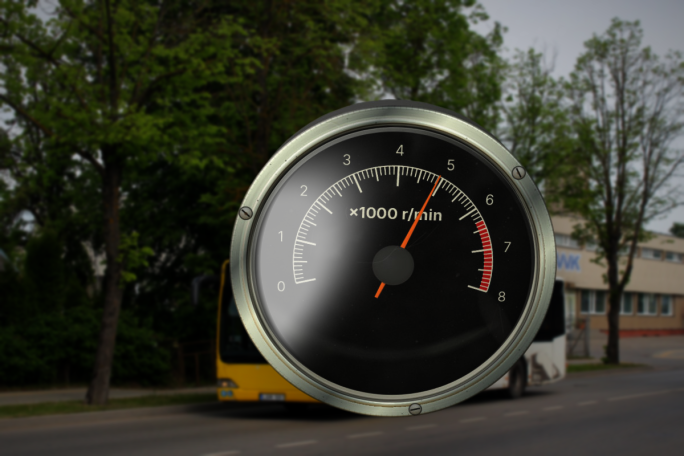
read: 4900 rpm
